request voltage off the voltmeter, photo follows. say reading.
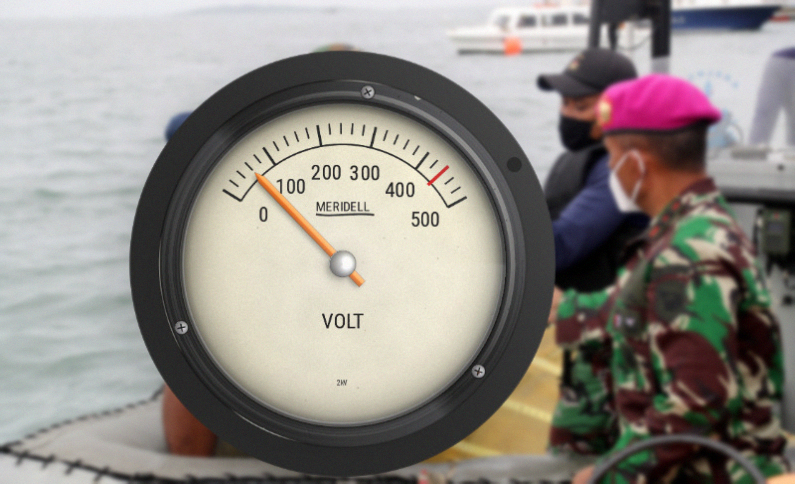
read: 60 V
